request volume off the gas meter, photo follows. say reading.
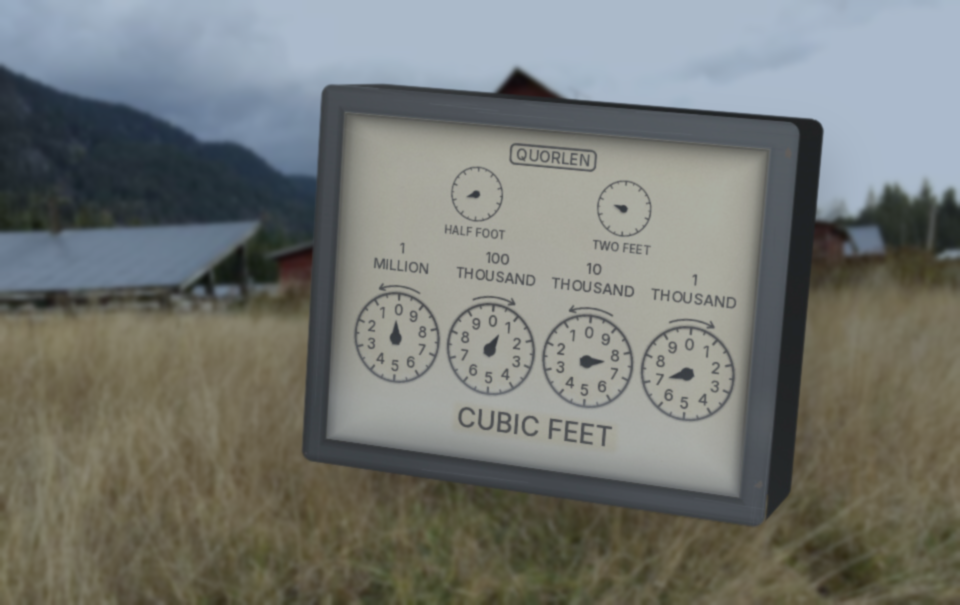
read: 7700 ft³
